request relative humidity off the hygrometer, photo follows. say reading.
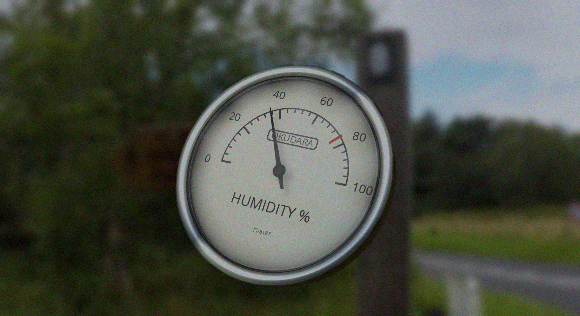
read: 36 %
